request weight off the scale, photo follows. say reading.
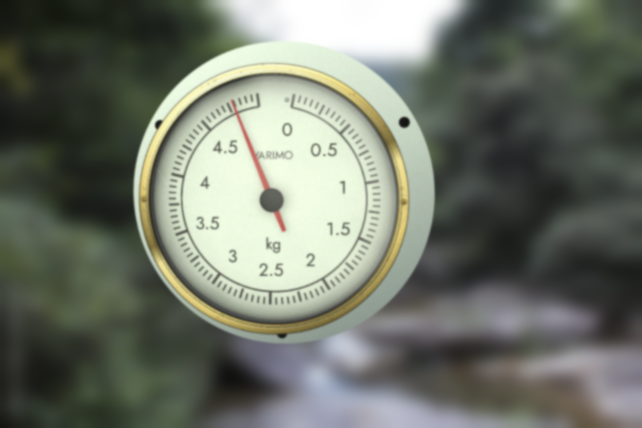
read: 4.8 kg
